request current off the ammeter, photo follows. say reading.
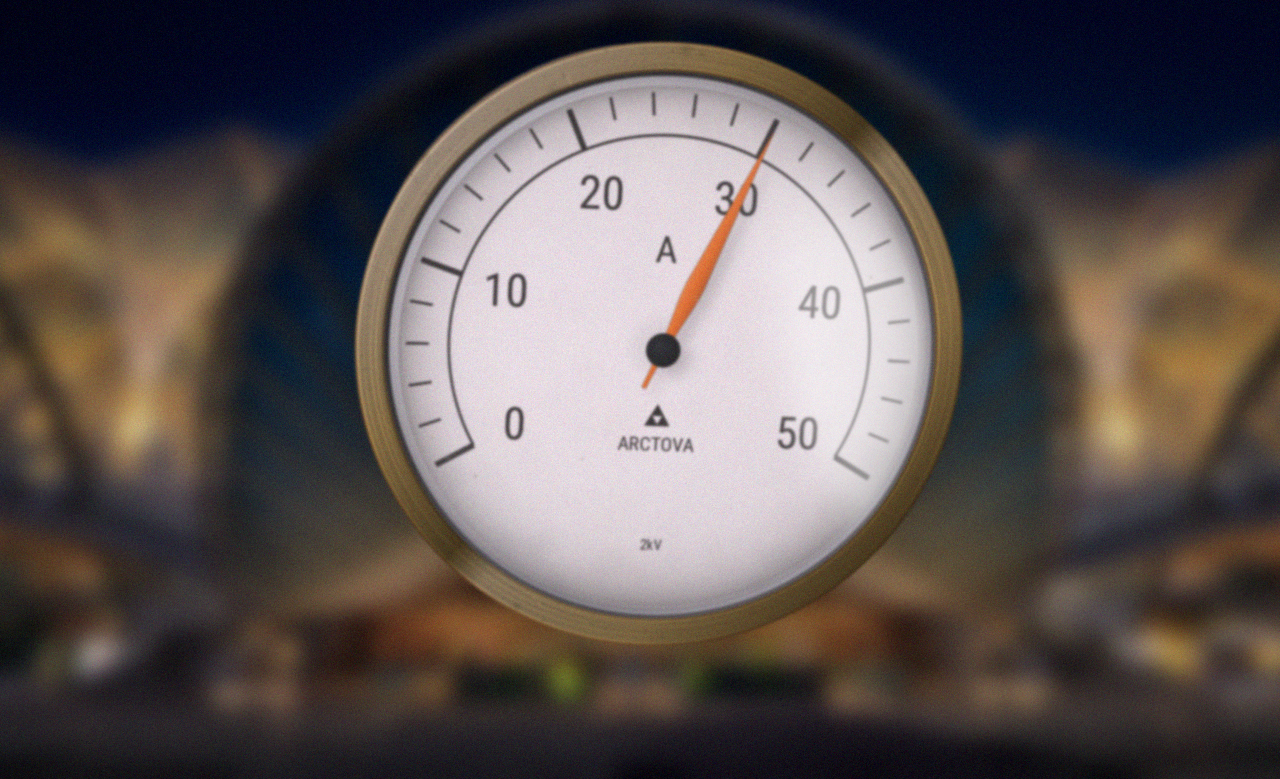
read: 30 A
